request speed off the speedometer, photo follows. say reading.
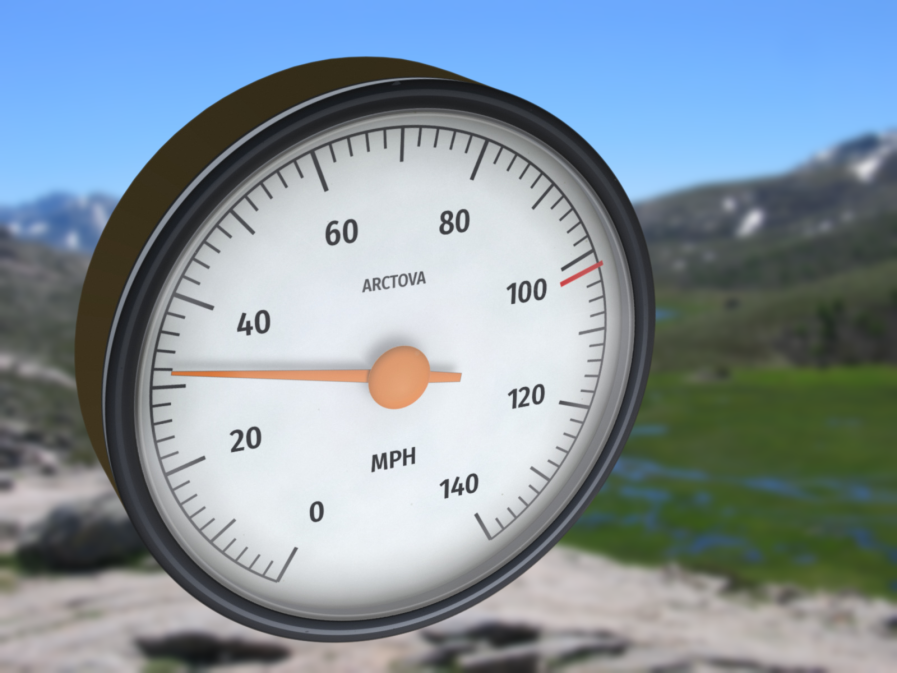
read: 32 mph
